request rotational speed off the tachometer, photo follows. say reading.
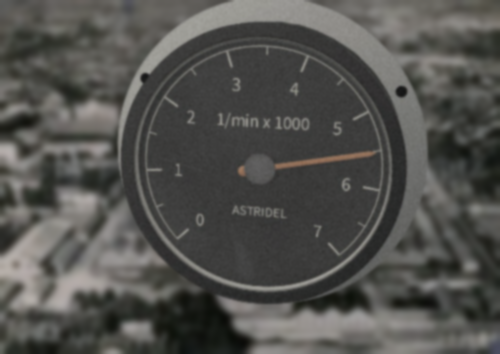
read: 5500 rpm
